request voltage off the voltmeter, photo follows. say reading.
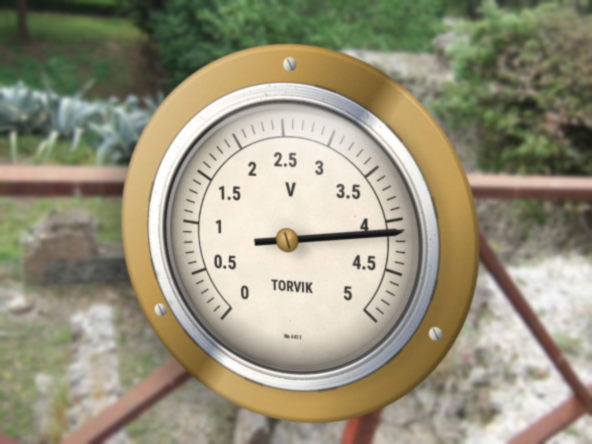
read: 4.1 V
